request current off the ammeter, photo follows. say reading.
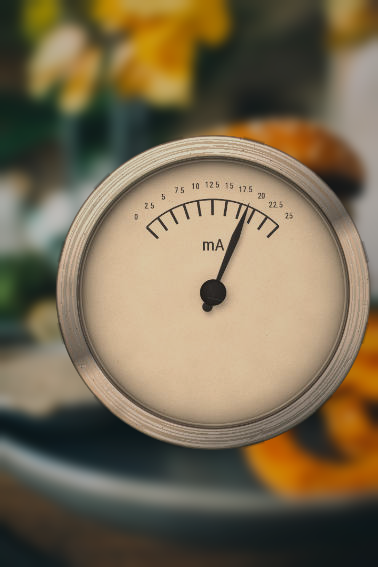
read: 18.75 mA
